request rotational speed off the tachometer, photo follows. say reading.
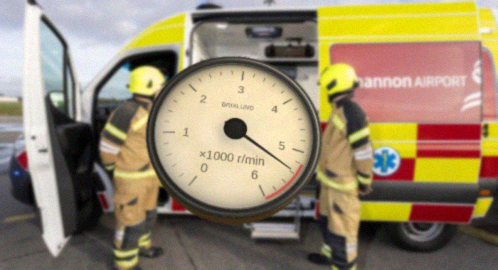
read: 5400 rpm
